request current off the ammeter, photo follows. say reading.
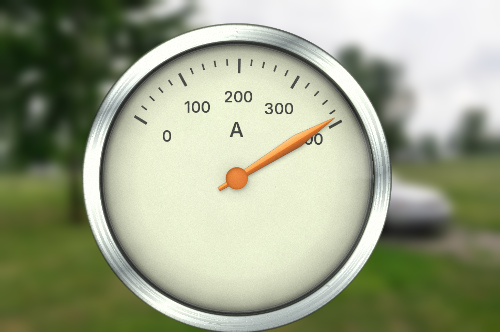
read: 390 A
